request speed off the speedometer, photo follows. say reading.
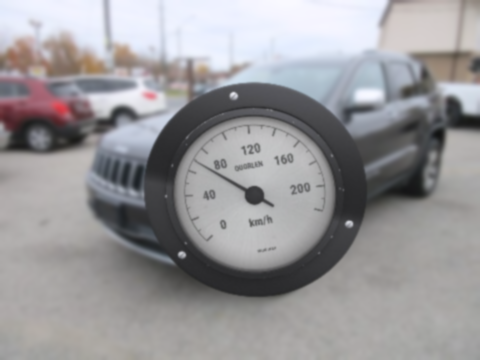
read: 70 km/h
